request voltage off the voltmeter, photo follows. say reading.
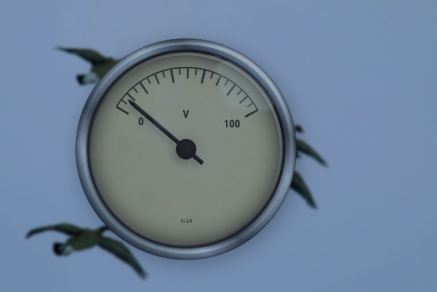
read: 7.5 V
